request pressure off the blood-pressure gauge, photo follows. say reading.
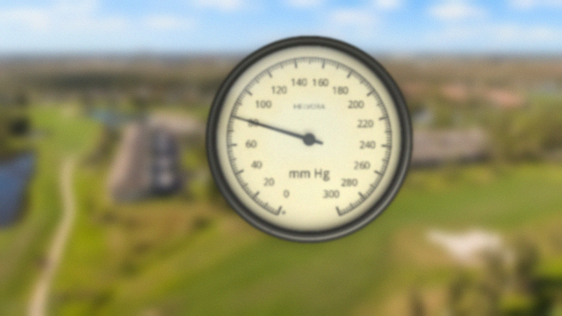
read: 80 mmHg
